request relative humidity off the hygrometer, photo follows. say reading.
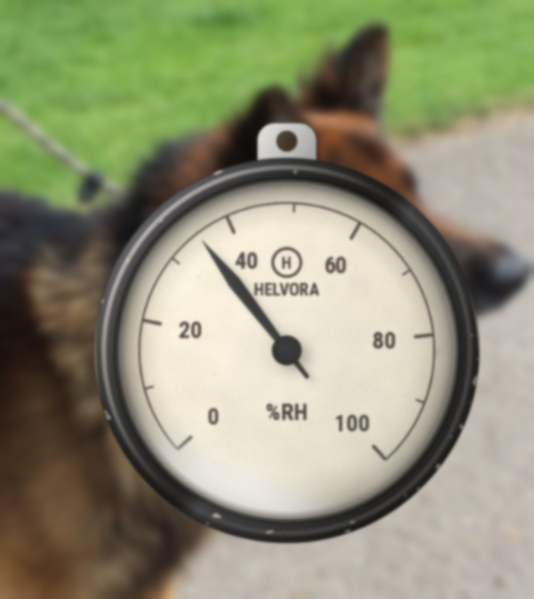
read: 35 %
